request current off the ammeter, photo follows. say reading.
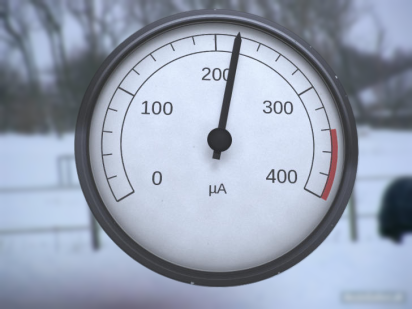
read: 220 µA
